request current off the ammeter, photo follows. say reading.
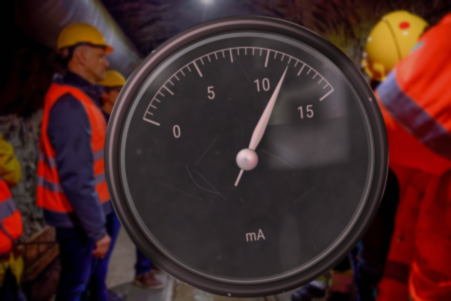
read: 11.5 mA
